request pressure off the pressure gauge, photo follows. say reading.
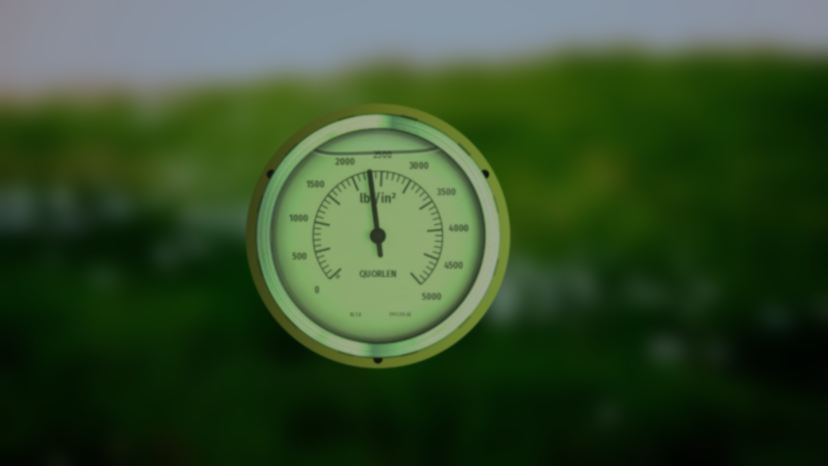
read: 2300 psi
